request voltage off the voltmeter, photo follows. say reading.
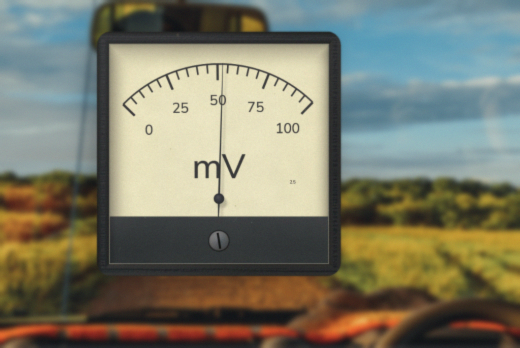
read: 52.5 mV
